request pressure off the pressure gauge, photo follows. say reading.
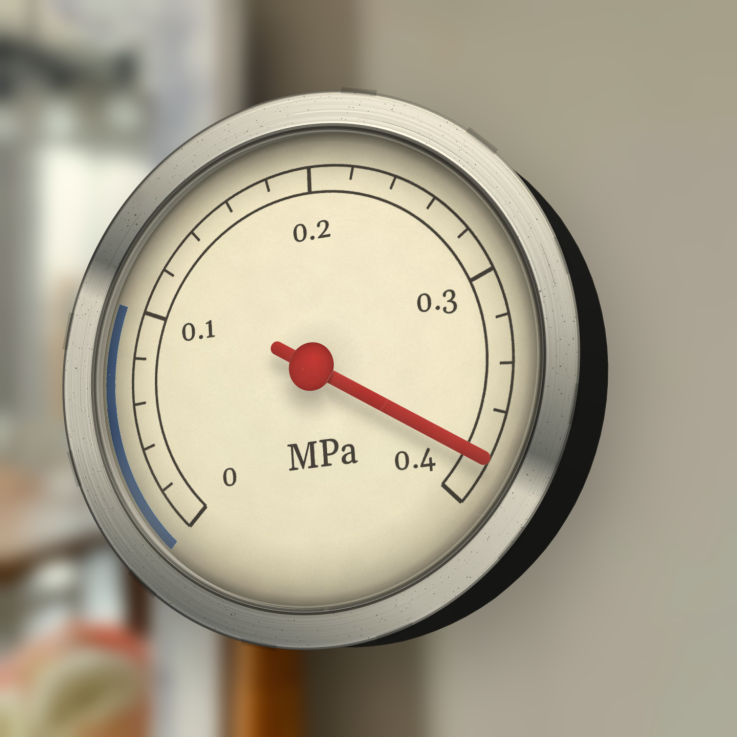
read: 0.38 MPa
